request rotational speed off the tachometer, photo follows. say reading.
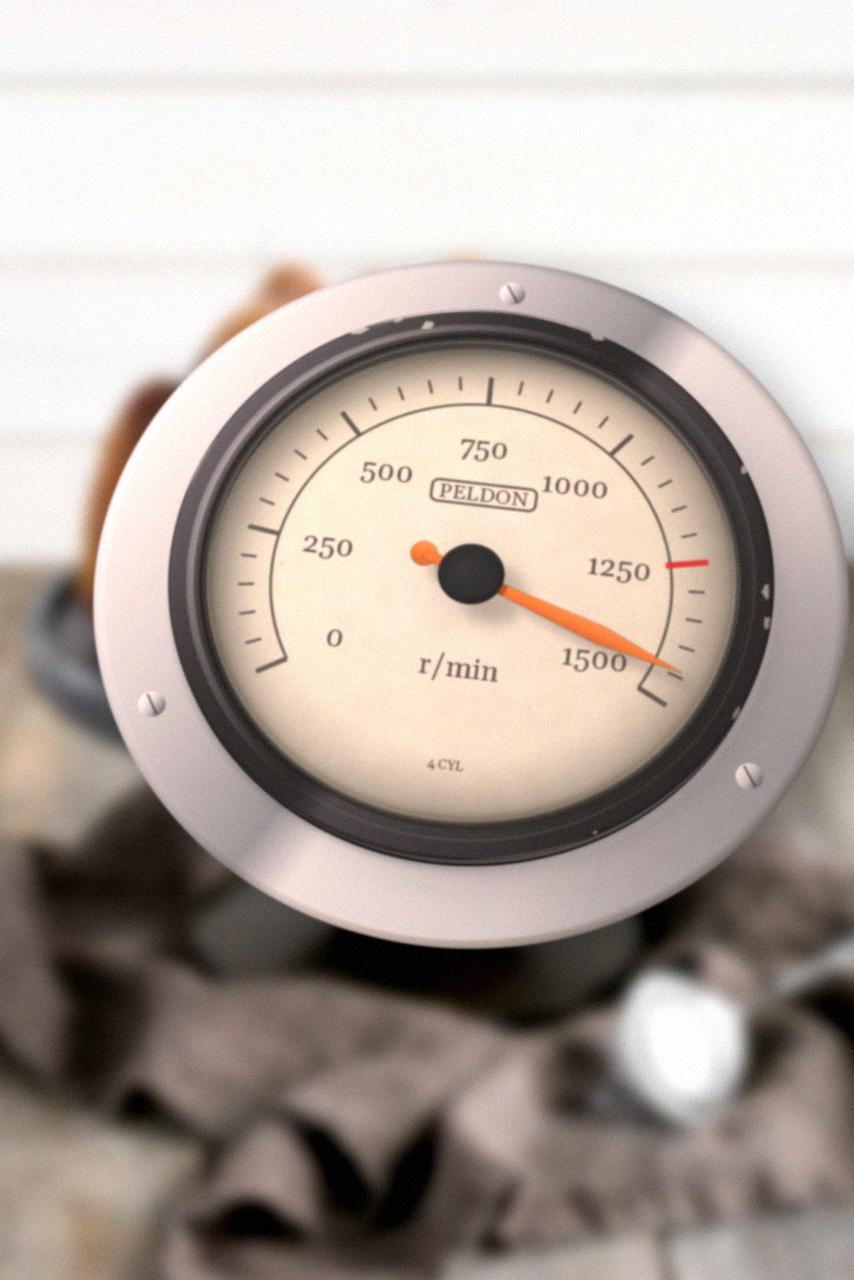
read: 1450 rpm
